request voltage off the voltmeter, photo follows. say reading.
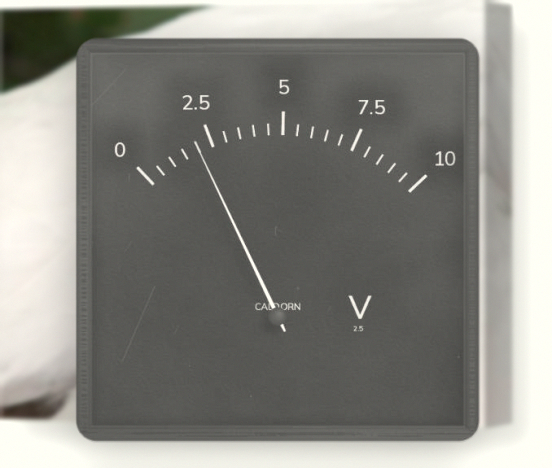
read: 2 V
